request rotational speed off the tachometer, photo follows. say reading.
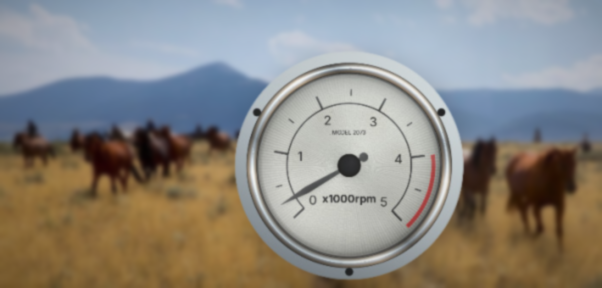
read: 250 rpm
